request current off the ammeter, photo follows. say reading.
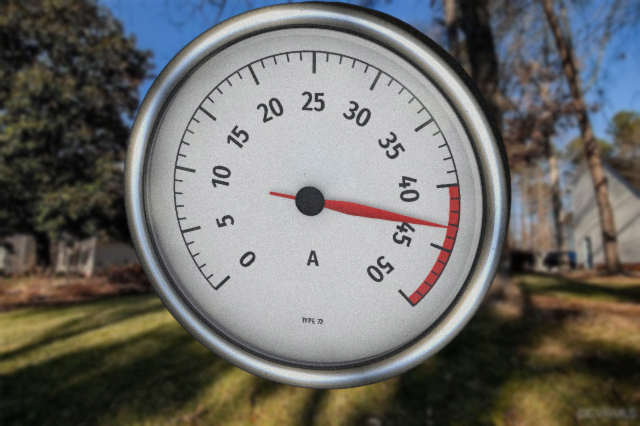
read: 43 A
